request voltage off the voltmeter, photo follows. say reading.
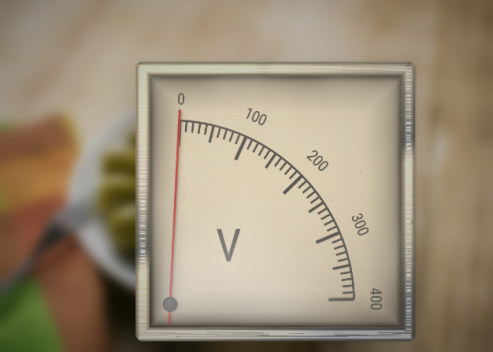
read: 0 V
